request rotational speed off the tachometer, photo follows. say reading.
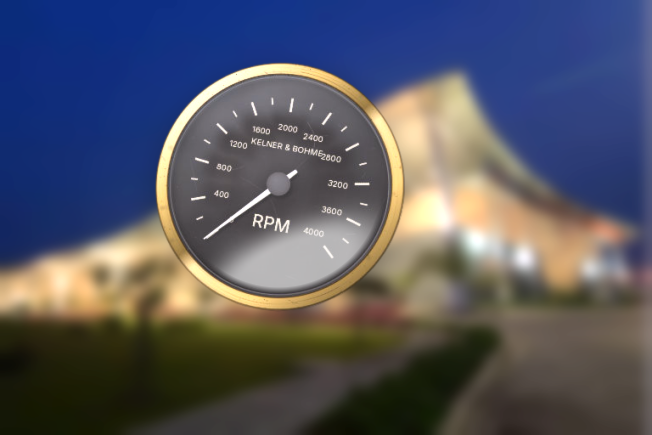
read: 0 rpm
